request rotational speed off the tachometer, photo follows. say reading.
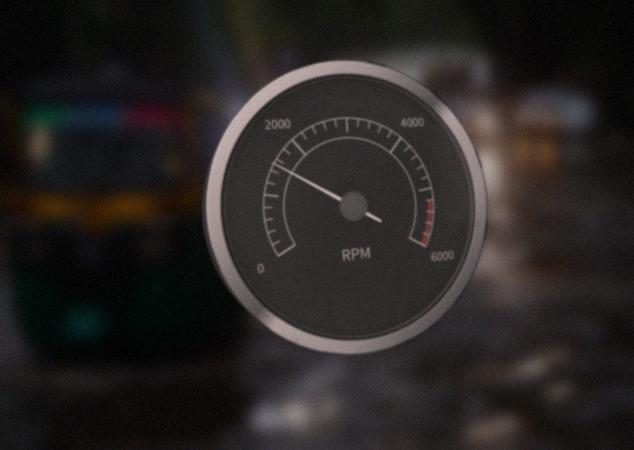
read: 1500 rpm
